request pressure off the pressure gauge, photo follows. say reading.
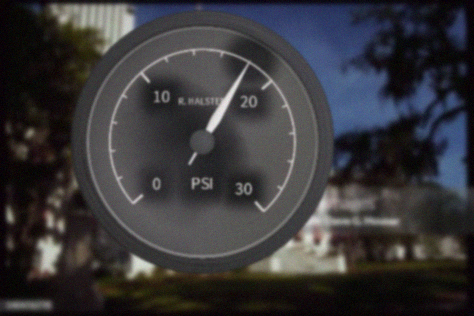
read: 18 psi
